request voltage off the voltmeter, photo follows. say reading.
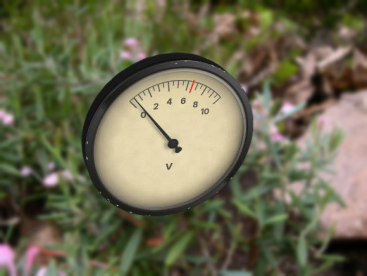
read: 0.5 V
